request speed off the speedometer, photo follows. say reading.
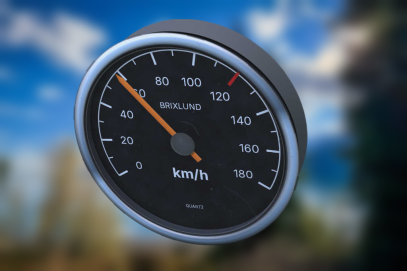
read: 60 km/h
